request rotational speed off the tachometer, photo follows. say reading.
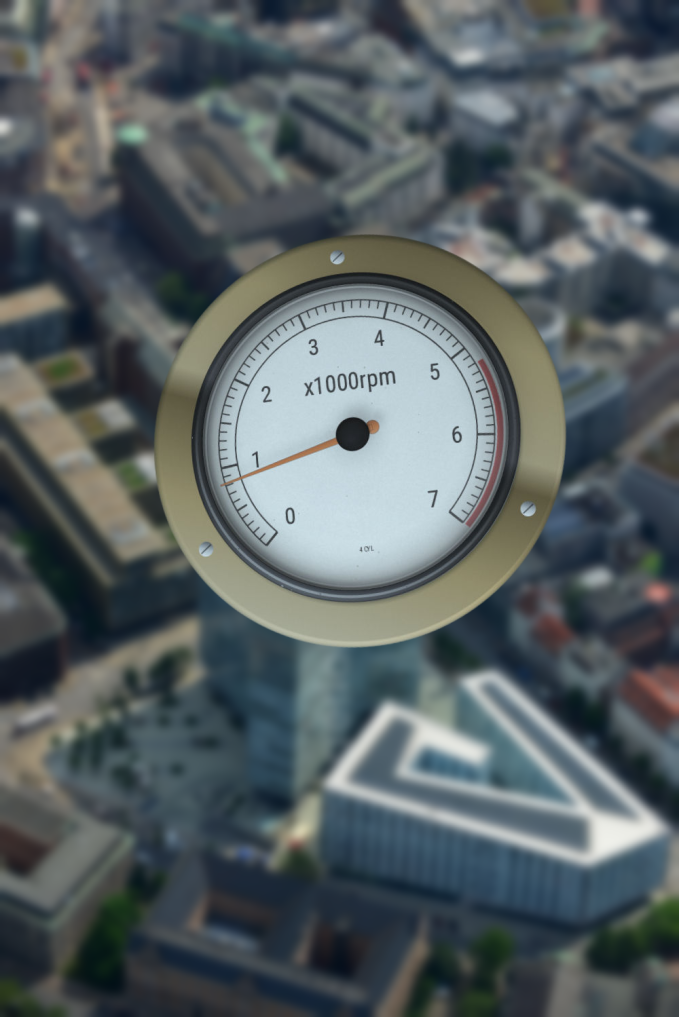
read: 800 rpm
